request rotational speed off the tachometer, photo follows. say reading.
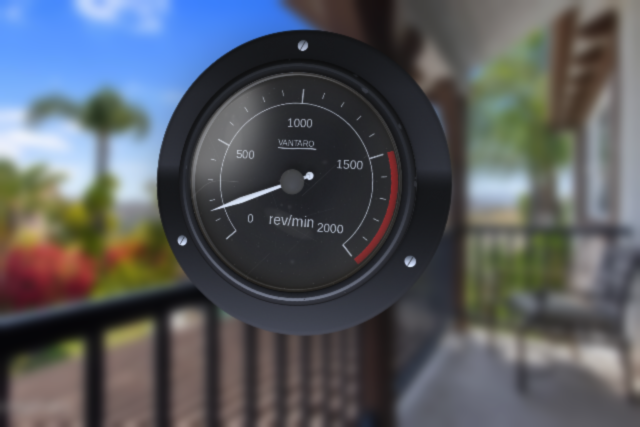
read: 150 rpm
